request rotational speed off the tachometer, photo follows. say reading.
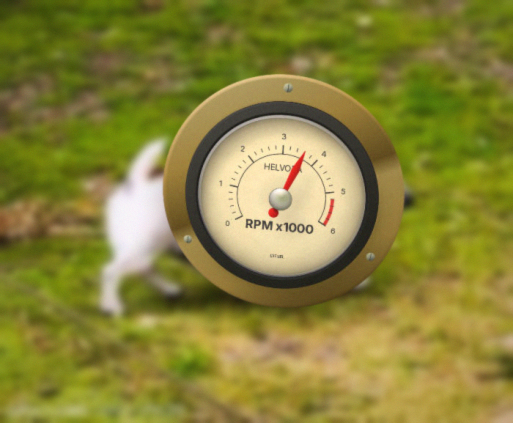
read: 3600 rpm
